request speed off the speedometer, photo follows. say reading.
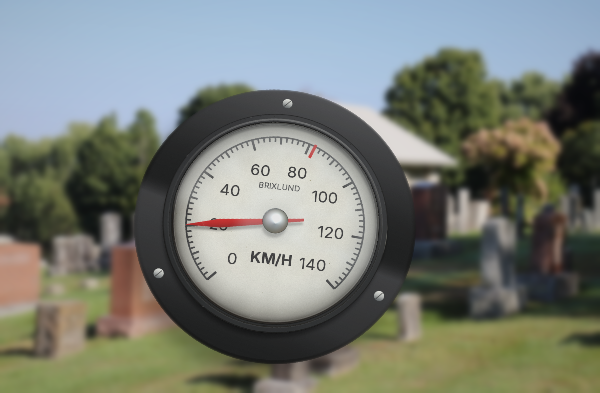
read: 20 km/h
